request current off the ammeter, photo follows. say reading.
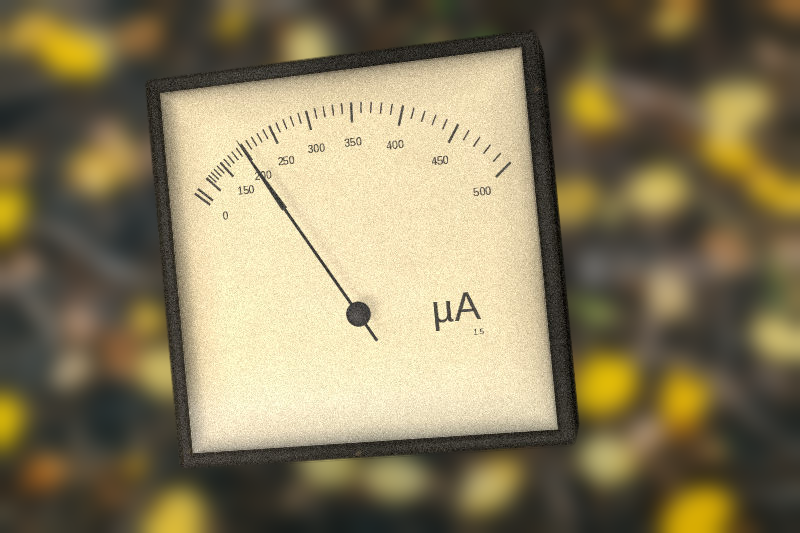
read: 200 µA
